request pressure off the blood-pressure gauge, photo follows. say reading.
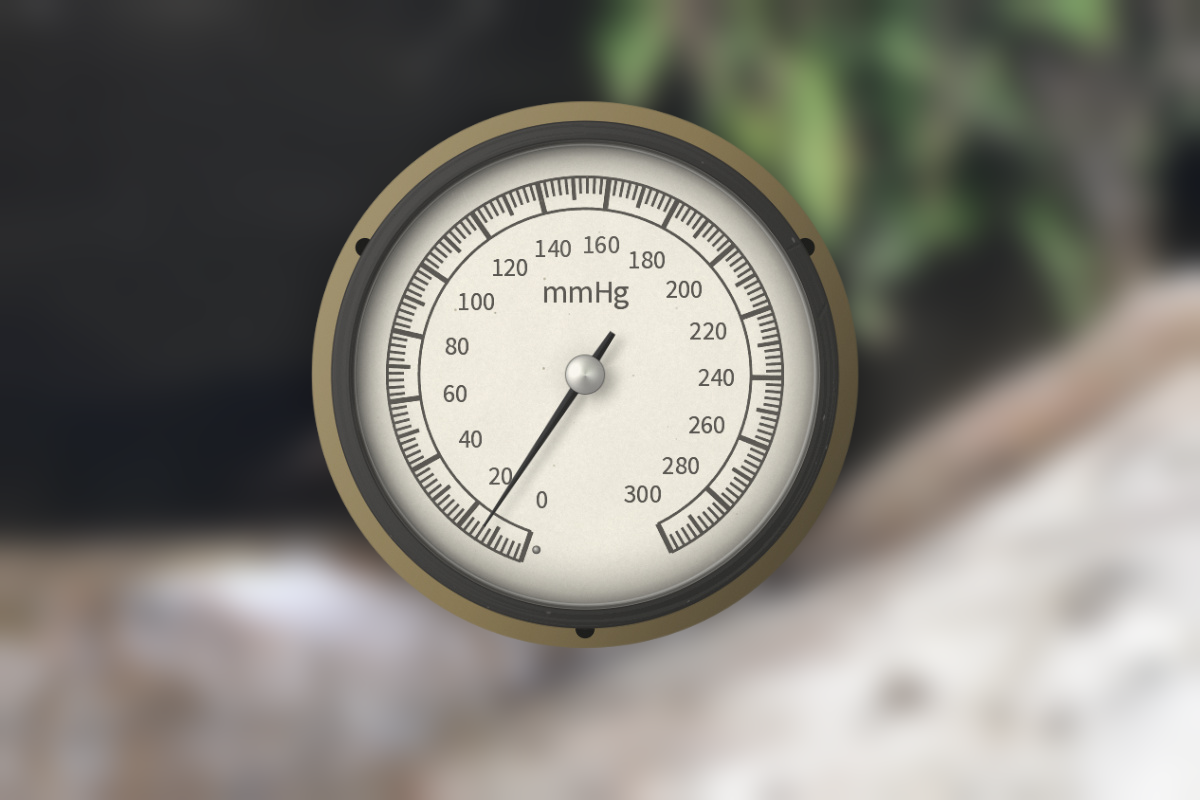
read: 14 mmHg
